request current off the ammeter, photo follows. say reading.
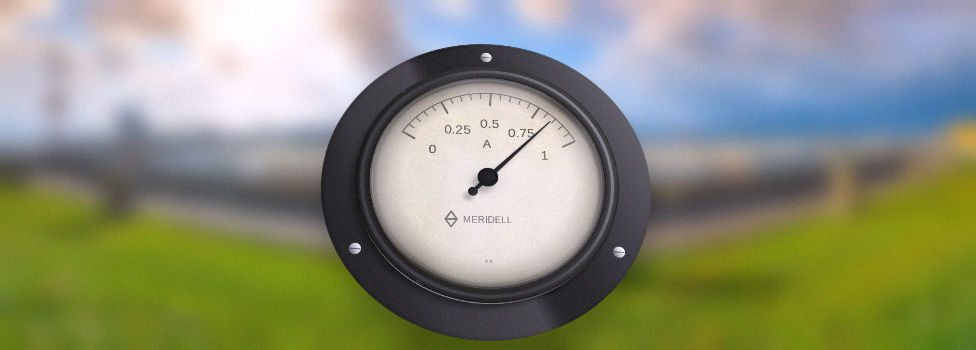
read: 0.85 A
